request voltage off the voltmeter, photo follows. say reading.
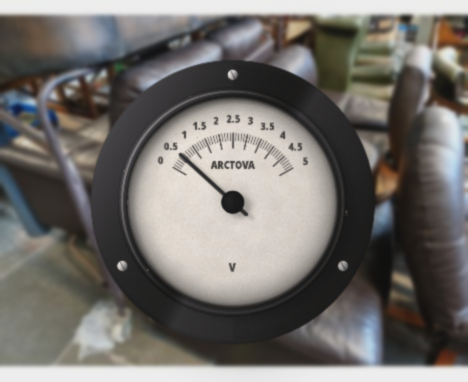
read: 0.5 V
